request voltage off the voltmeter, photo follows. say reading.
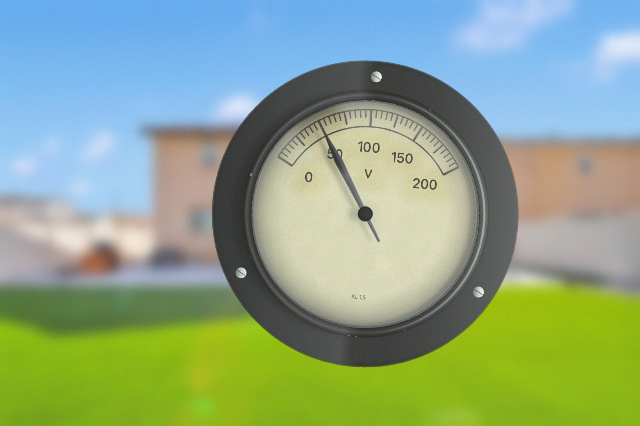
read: 50 V
